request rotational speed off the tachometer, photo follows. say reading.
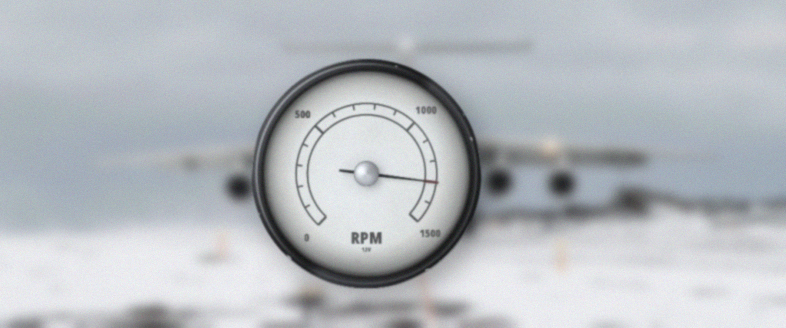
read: 1300 rpm
